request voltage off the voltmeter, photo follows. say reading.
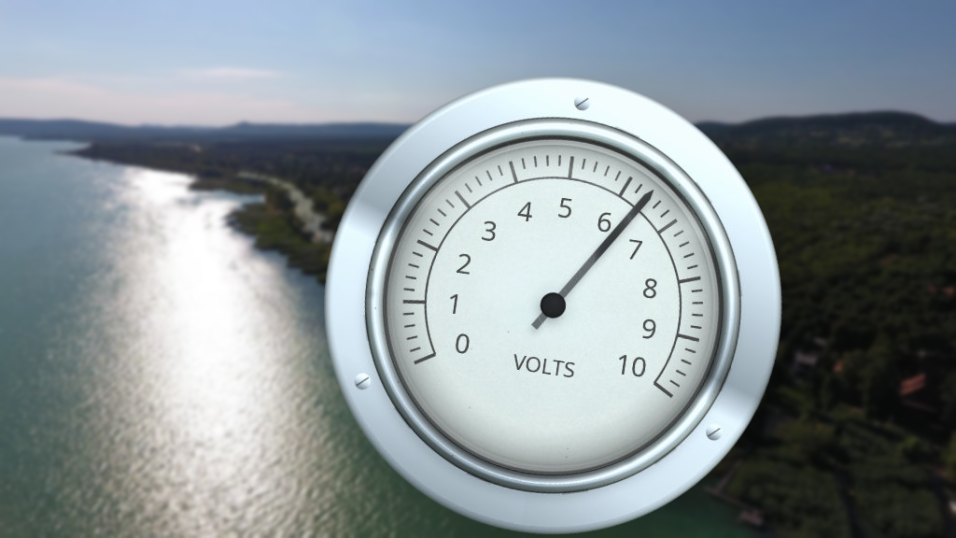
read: 6.4 V
